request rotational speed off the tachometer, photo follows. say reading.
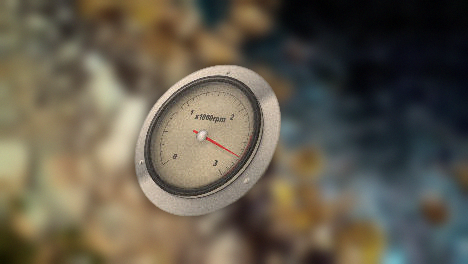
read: 2700 rpm
